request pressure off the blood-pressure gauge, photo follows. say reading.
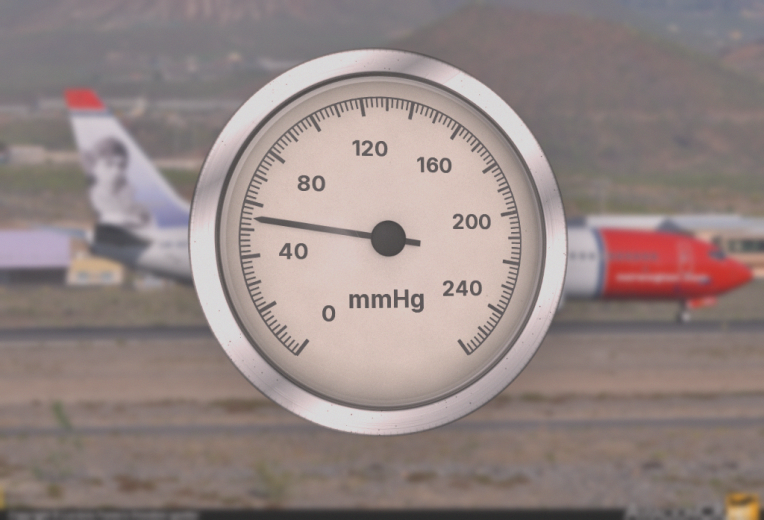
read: 54 mmHg
